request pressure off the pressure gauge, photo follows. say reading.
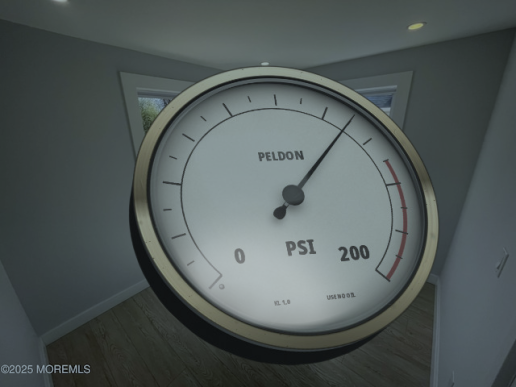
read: 130 psi
